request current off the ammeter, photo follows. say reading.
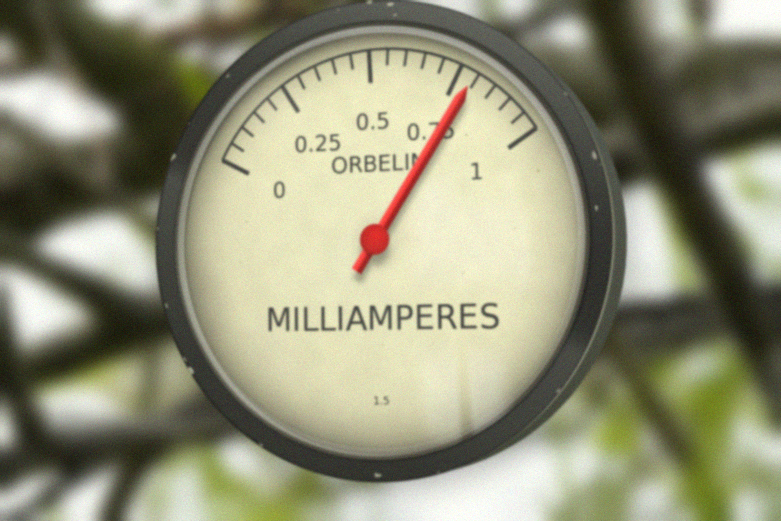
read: 0.8 mA
